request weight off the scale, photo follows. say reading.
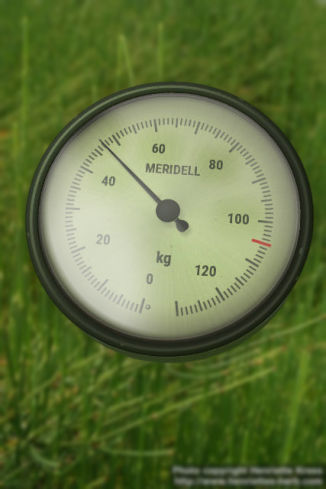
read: 47 kg
